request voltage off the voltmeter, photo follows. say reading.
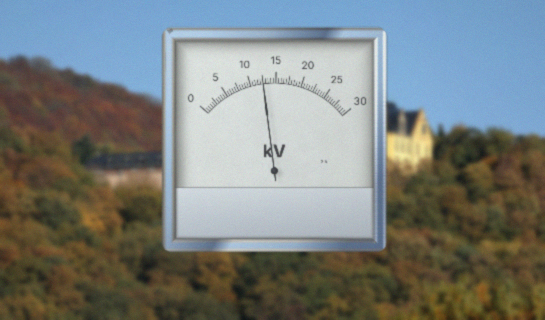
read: 12.5 kV
